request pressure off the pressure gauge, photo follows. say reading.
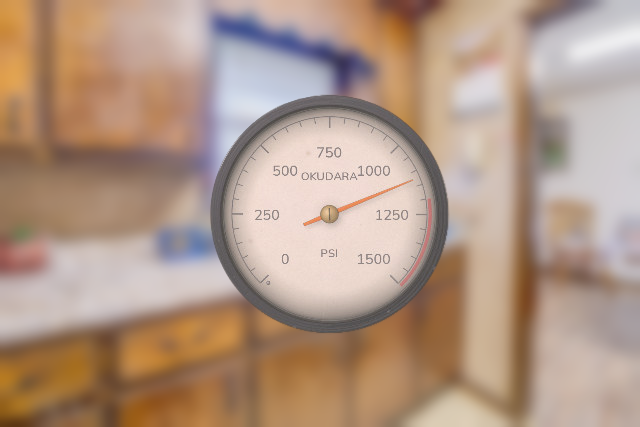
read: 1125 psi
